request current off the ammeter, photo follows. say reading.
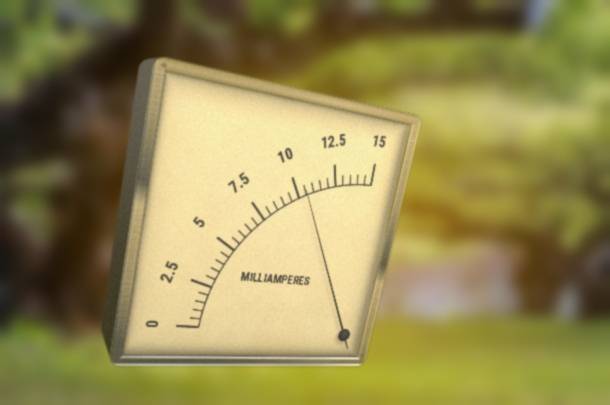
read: 10.5 mA
